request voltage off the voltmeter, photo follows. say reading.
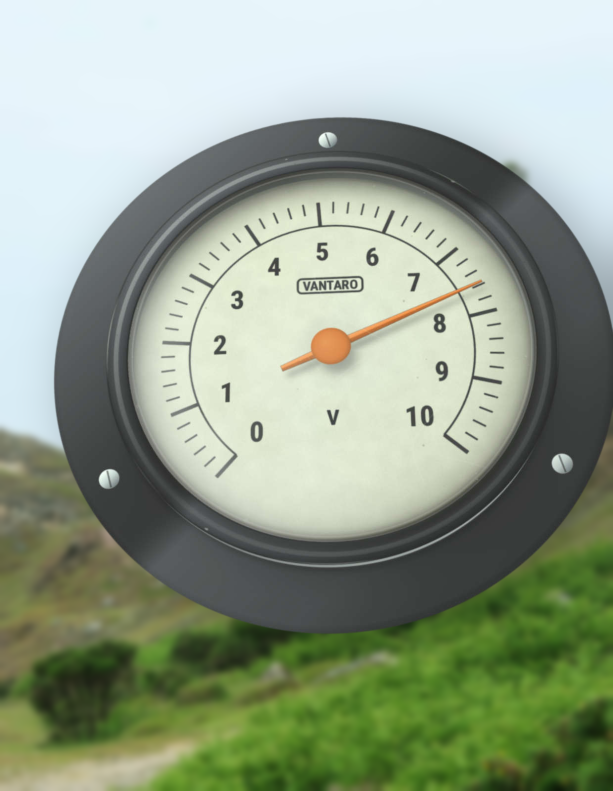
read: 7.6 V
